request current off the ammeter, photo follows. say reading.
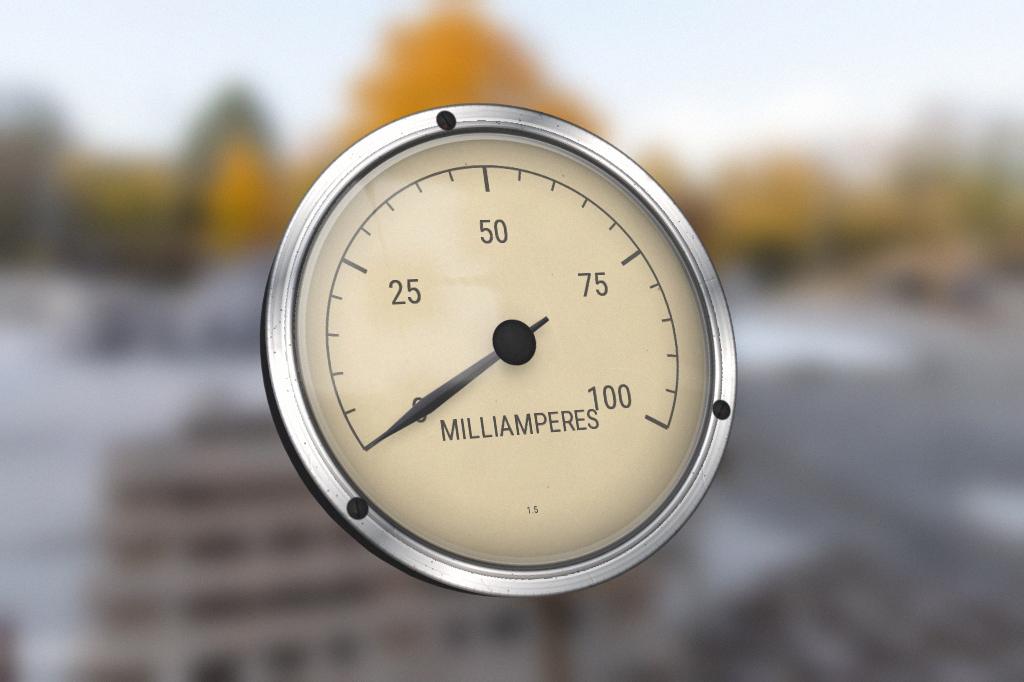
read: 0 mA
